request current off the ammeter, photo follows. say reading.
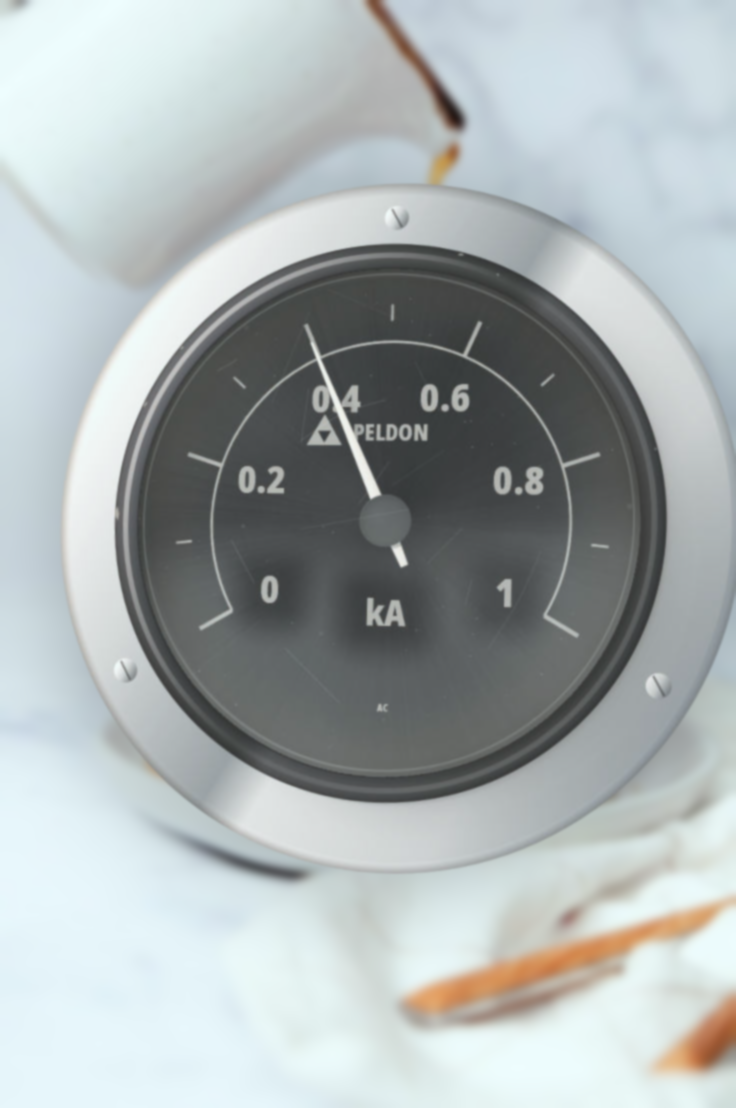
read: 0.4 kA
